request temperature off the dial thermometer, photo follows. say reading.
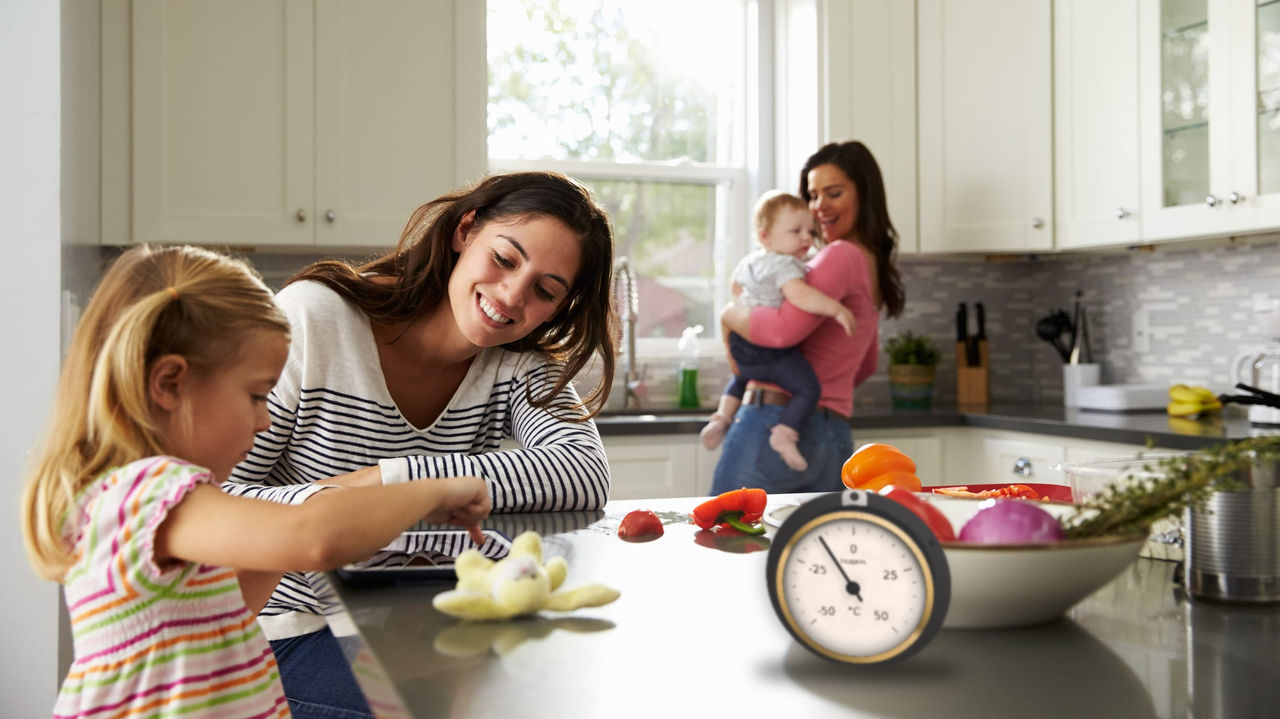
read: -12.5 °C
